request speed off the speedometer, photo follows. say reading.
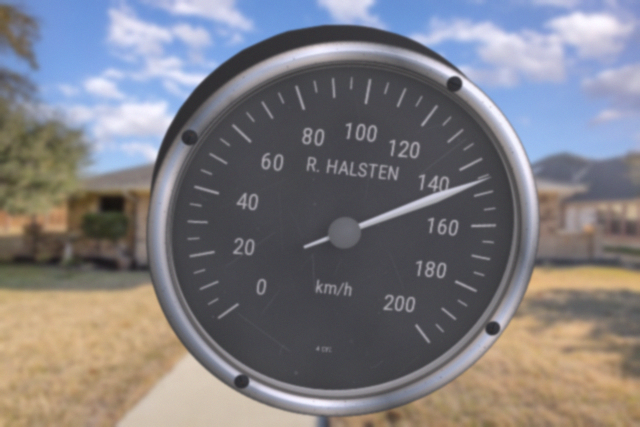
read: 145 km/h
